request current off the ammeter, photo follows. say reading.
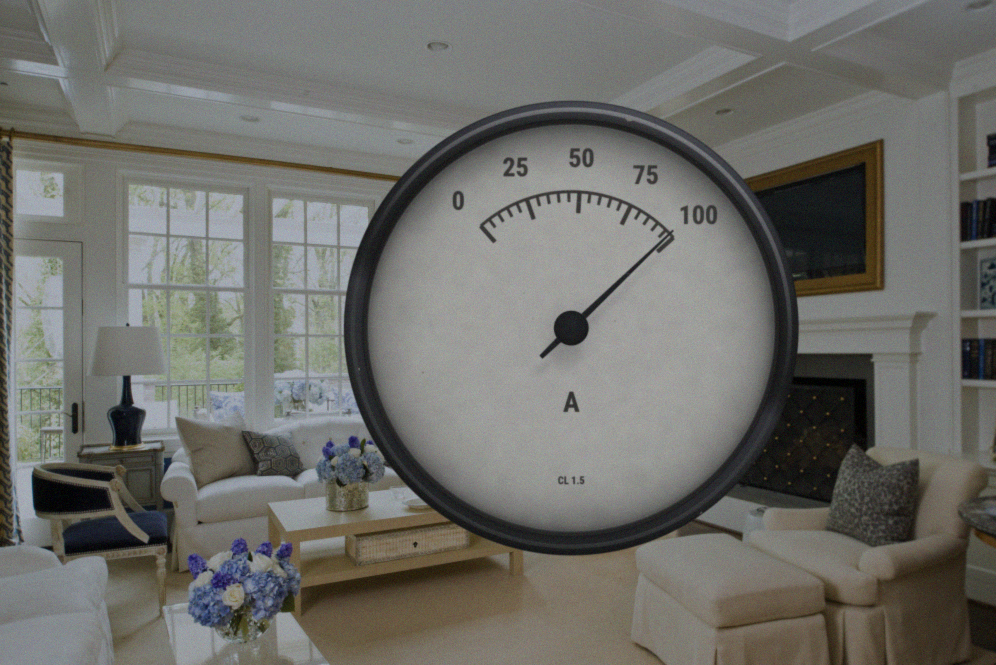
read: 97.5 A
